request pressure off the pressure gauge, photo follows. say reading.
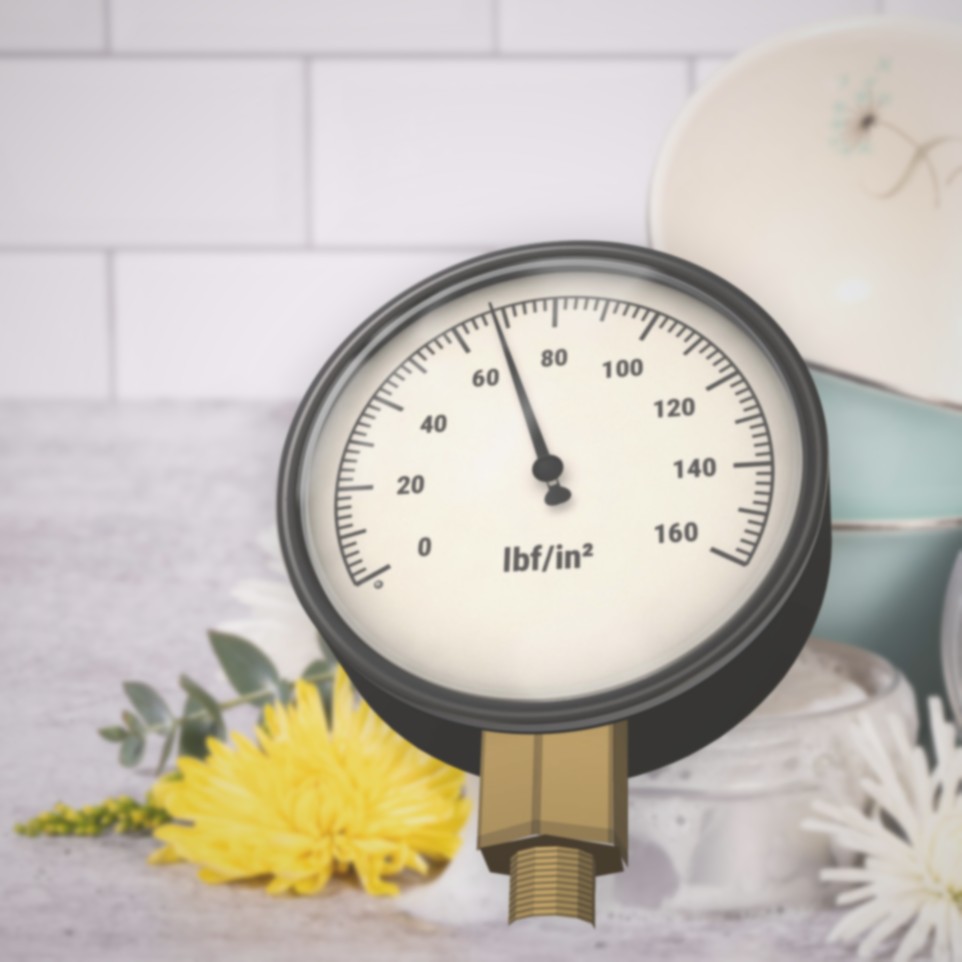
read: 68 psi
